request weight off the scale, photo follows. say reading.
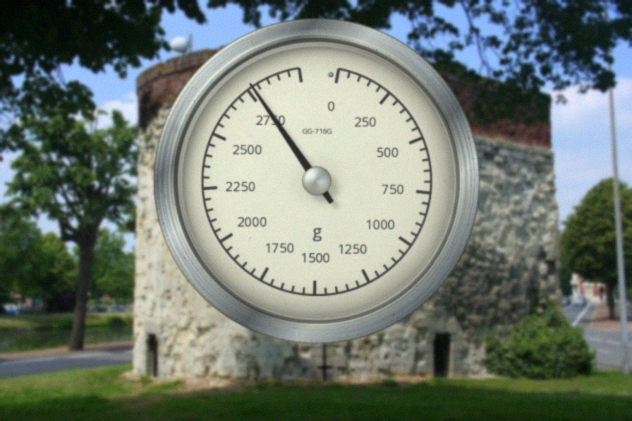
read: 2775 g
